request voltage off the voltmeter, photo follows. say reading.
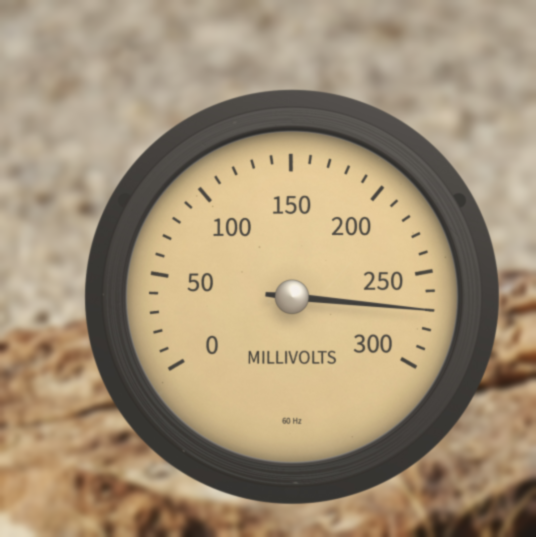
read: 270 mV
